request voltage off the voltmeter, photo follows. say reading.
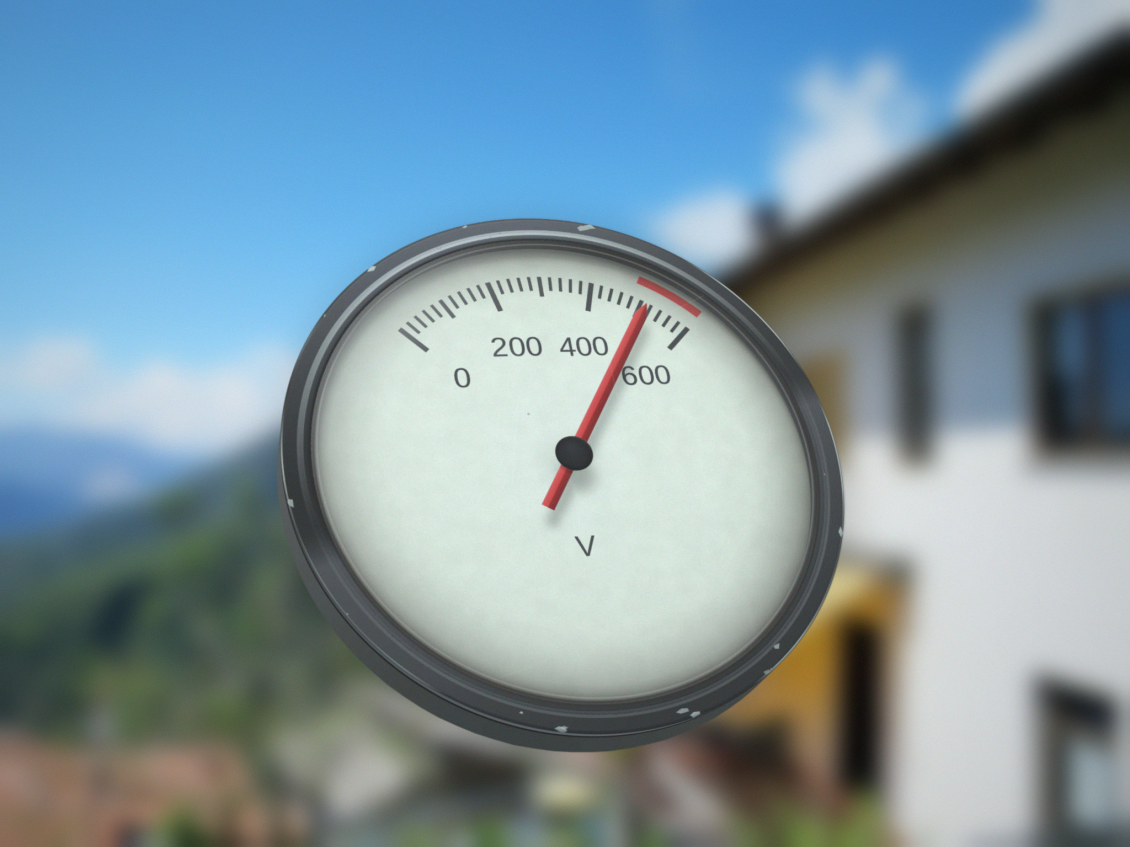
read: 510 V
